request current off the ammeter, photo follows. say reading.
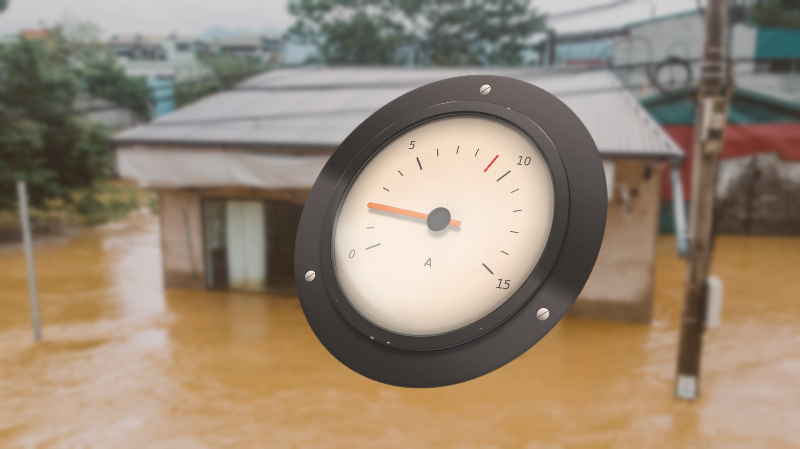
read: 2 A
